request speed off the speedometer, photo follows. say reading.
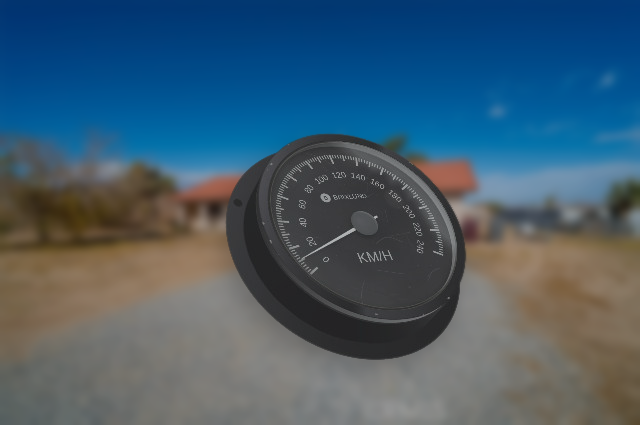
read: 10 km/h
